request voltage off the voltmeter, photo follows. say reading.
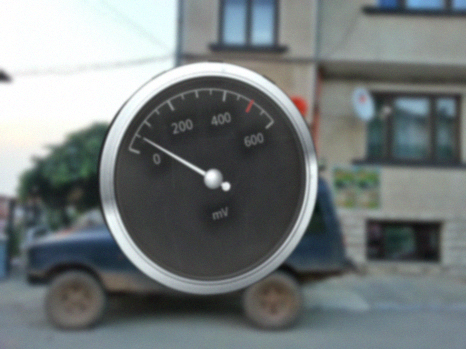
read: 50 mV
